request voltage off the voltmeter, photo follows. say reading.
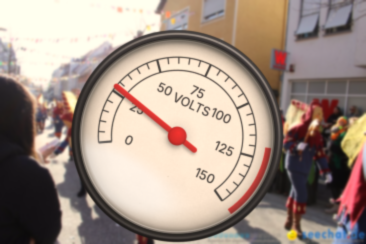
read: 27.5 V
